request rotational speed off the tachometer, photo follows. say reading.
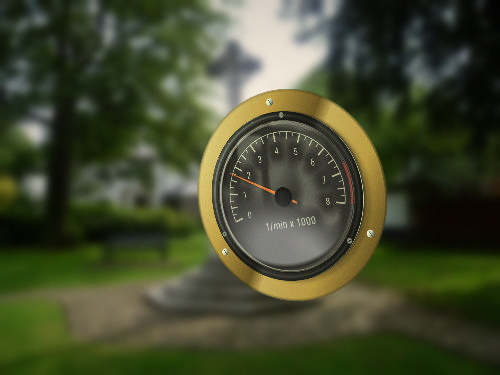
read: 1750 rpm
